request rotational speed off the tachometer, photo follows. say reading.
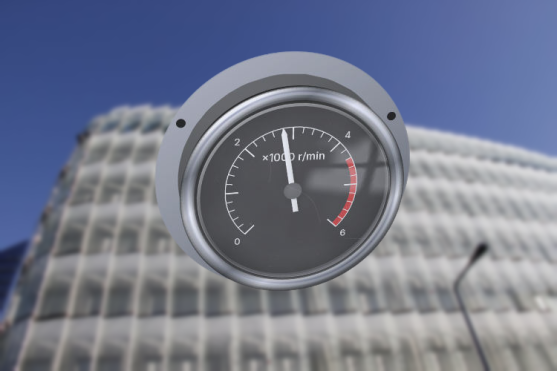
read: 2800 rpm
